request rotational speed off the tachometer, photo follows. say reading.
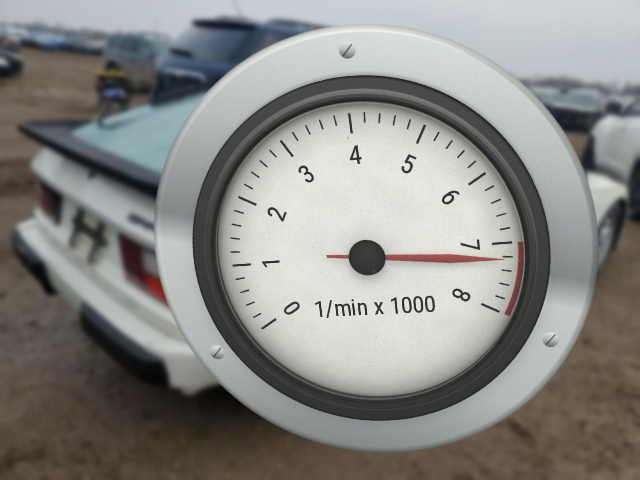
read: 7200 rpm
